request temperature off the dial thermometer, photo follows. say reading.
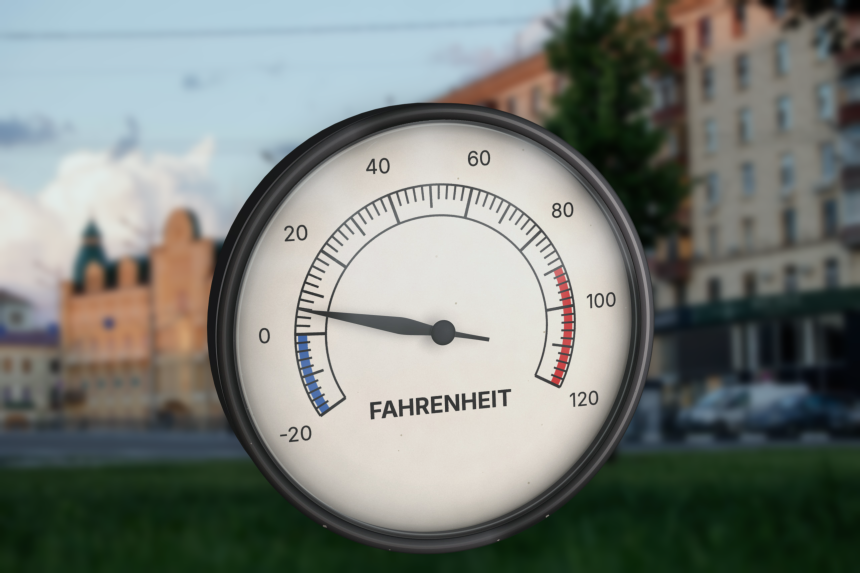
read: 6 °F
